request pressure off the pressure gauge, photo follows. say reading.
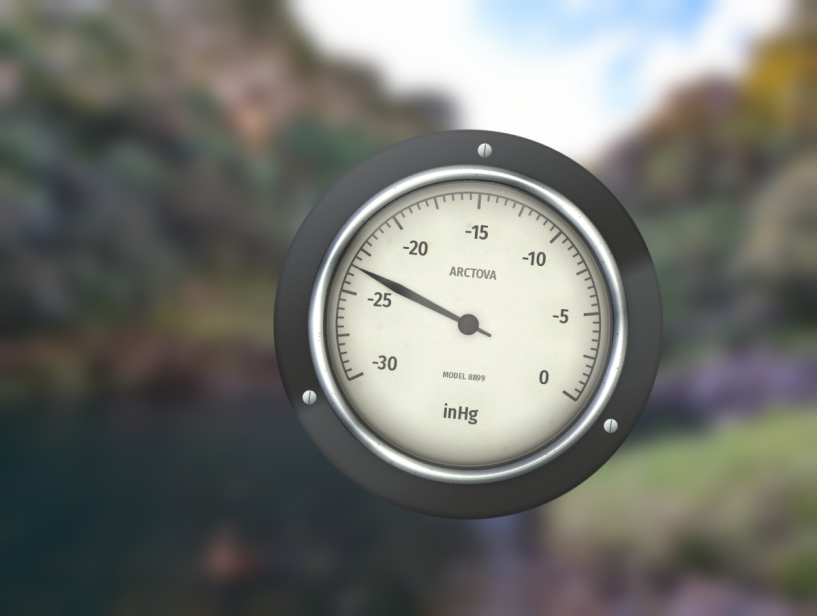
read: -23.5 inHg
